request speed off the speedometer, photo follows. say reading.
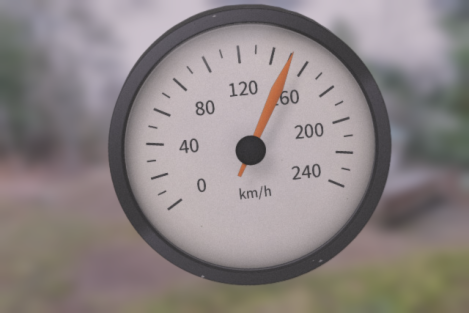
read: 150 km/h
